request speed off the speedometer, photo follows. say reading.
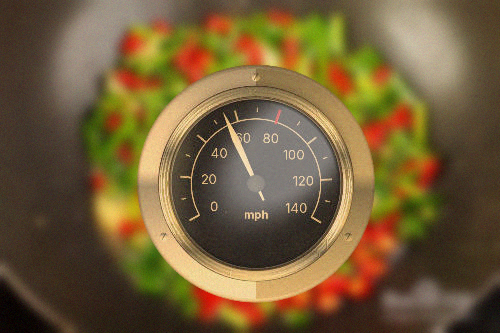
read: 55 mph
